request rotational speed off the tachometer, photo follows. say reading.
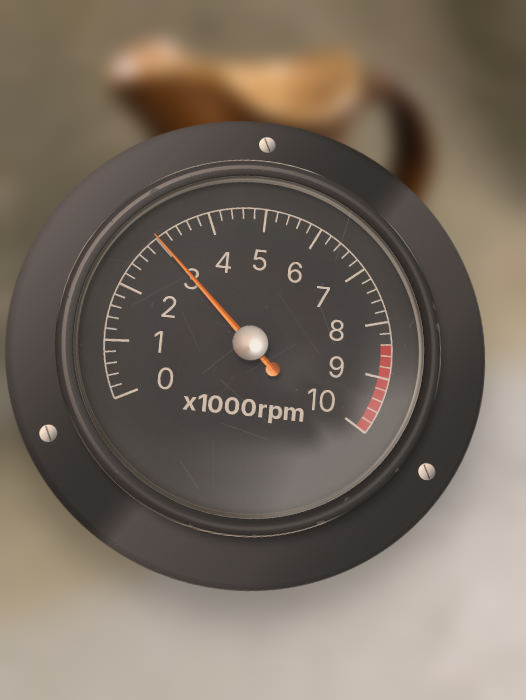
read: 3000 rpm
